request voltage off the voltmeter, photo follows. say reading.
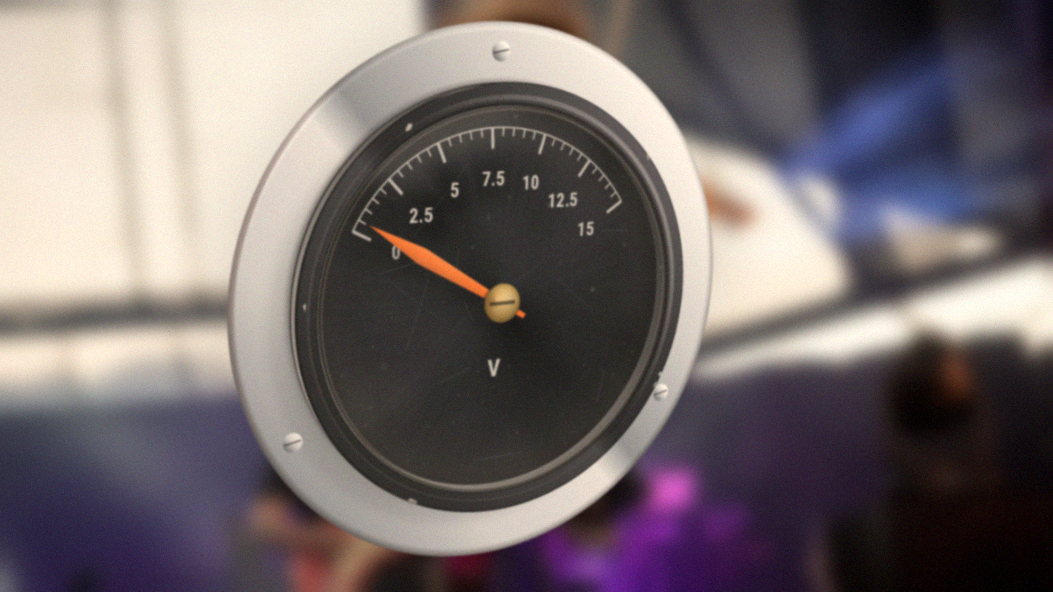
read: 0.5 V
